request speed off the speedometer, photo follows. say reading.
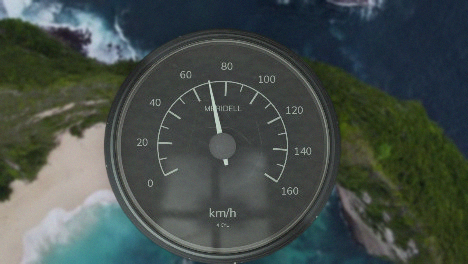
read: 70 km/h
